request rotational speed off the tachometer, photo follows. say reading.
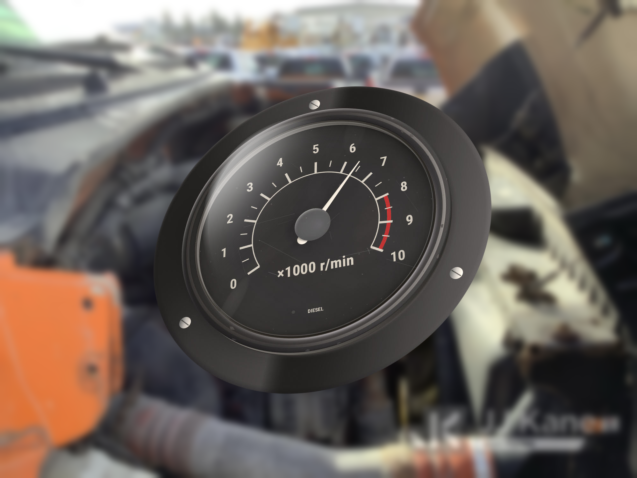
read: 6500 rpm
